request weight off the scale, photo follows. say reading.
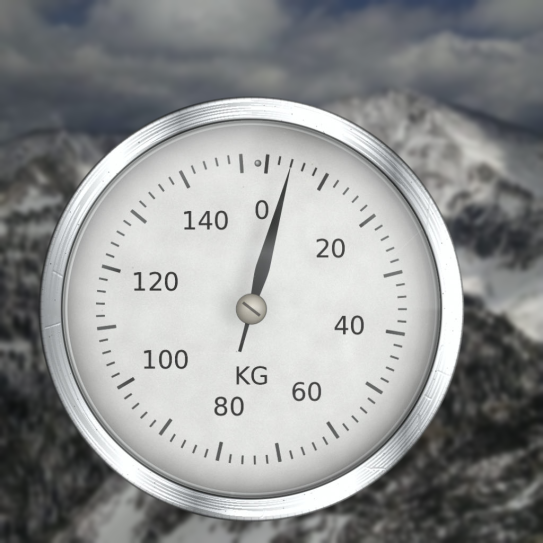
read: 4 kg
